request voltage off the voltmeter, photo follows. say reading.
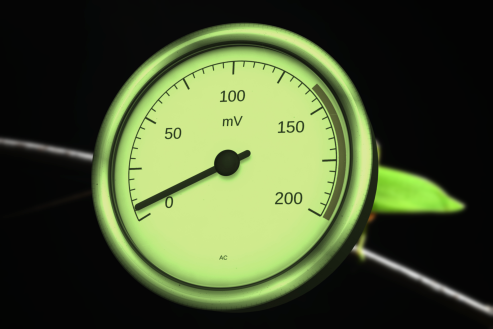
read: 5 mV
